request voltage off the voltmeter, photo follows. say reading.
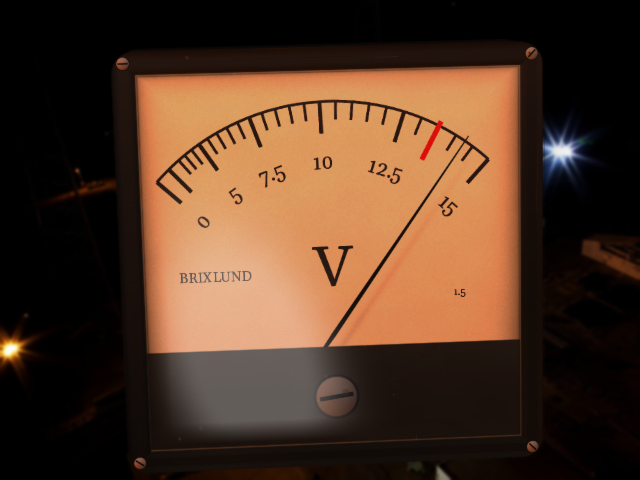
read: 14.25 V
